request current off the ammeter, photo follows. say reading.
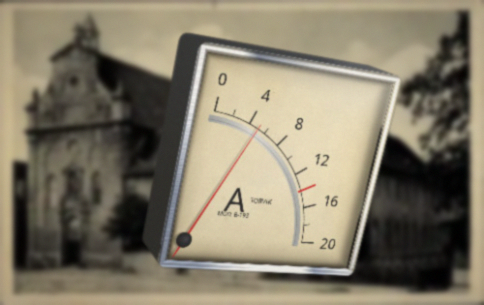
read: 5 A
